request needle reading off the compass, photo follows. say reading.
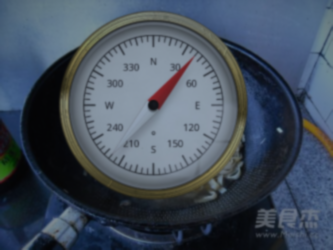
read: 40 °
